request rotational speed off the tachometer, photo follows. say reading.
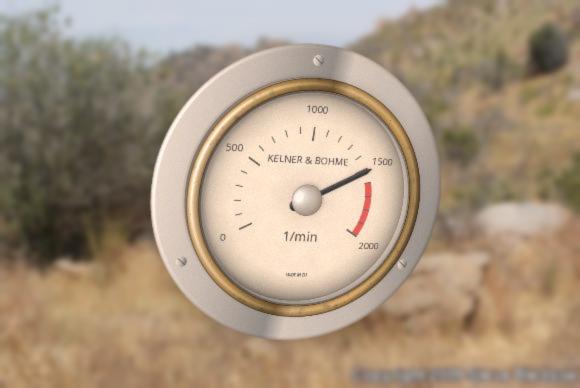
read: 1500 rpm
